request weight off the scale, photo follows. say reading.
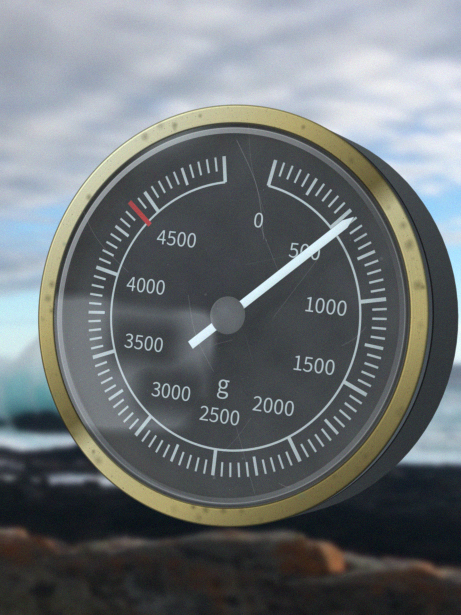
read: 550 g
